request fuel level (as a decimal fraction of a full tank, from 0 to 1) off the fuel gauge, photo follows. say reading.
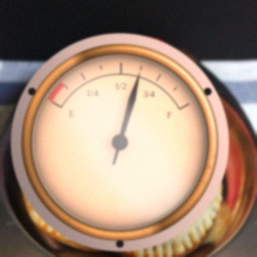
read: 0.625
